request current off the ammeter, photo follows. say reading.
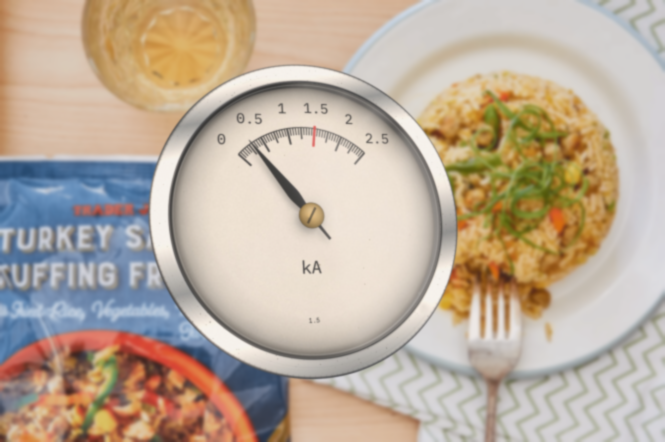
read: 0.25 kA
